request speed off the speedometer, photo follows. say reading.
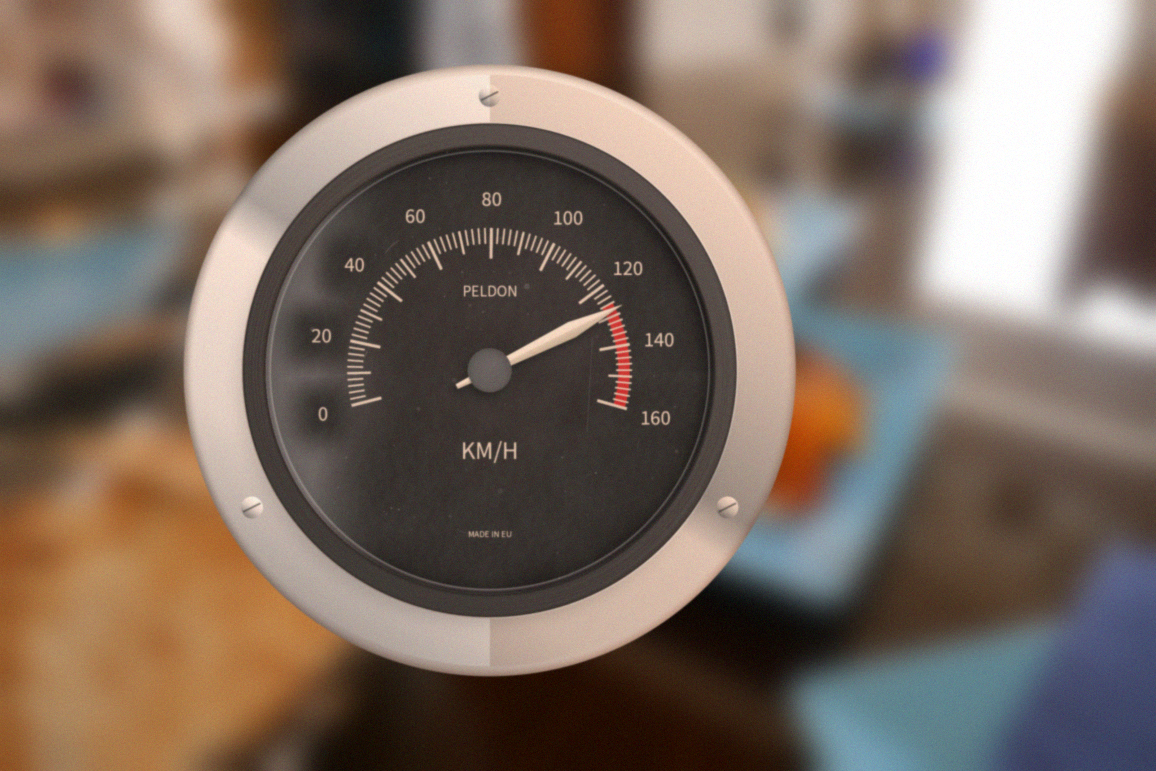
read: 128 km/h
